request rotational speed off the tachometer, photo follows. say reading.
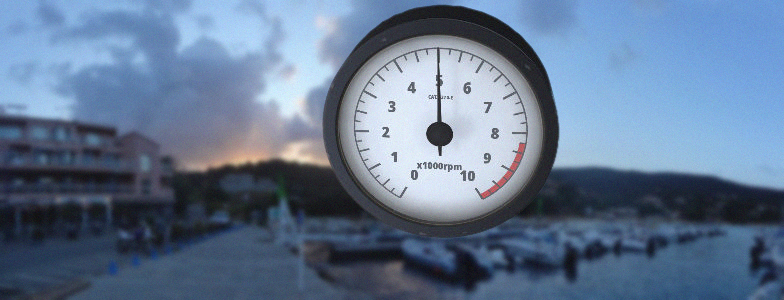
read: 5000 rpm
